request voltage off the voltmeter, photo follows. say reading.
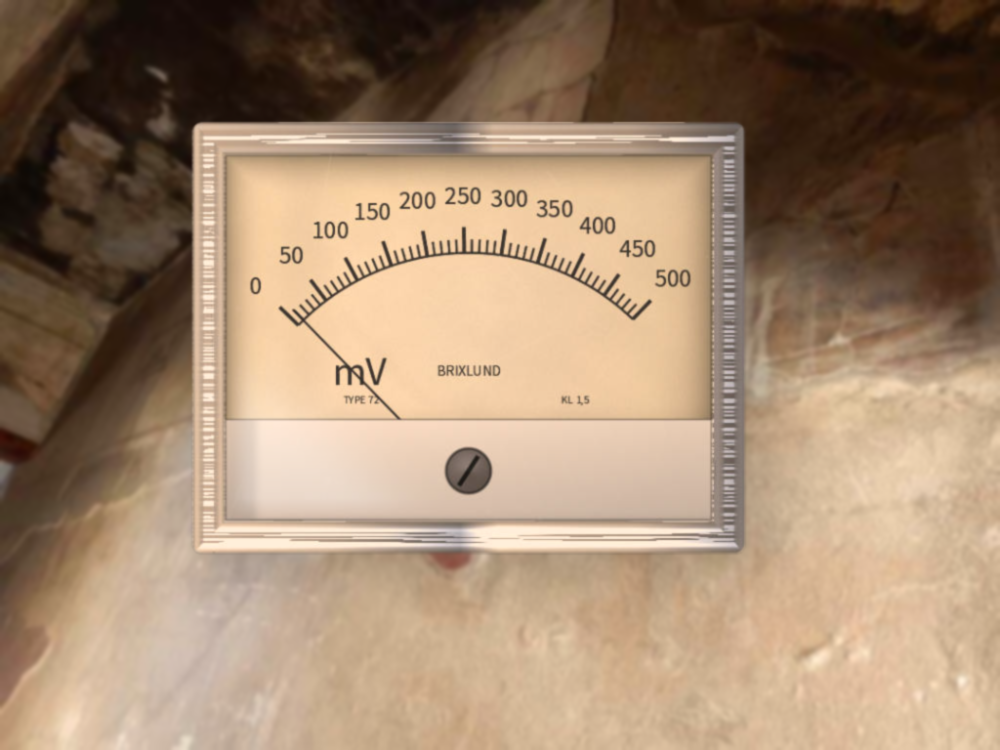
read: 10 mV
